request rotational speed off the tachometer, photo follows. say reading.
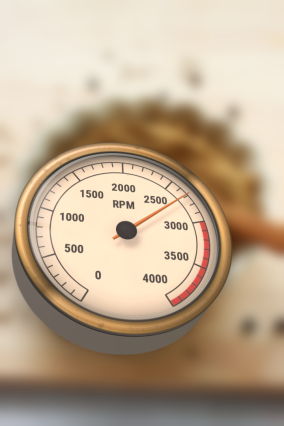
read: 2700 rpm
